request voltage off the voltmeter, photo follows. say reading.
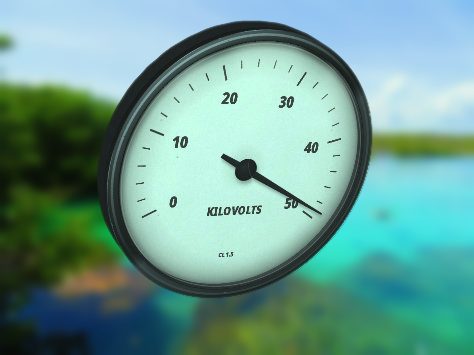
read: 49 kV
